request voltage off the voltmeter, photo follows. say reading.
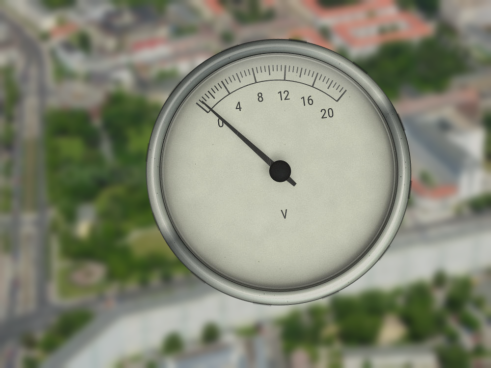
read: 0.5 V
